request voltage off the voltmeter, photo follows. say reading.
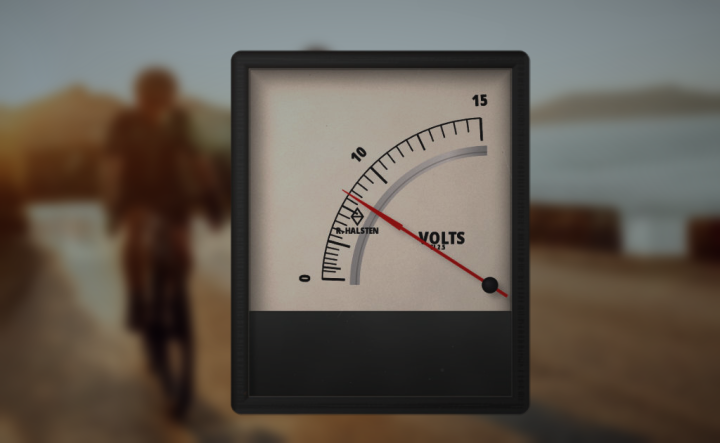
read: 8.25 V
